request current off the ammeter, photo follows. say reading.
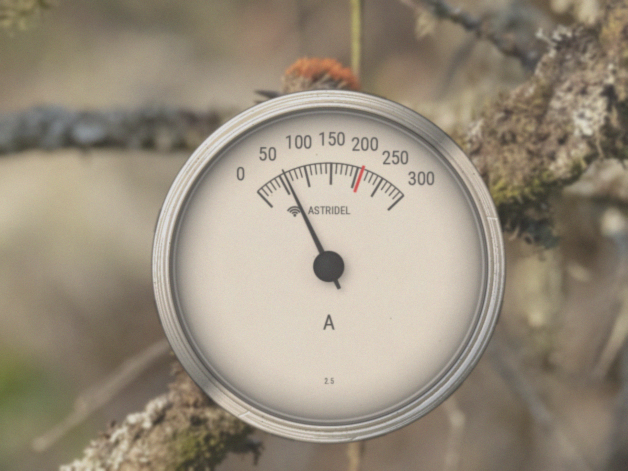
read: 60 A
